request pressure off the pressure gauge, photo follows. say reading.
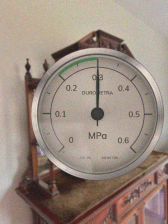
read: 0.3 MPa
